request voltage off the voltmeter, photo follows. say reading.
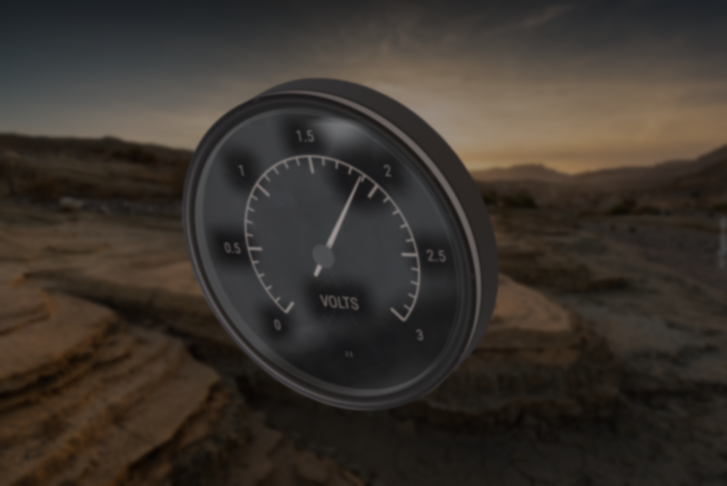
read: 1.9 V
